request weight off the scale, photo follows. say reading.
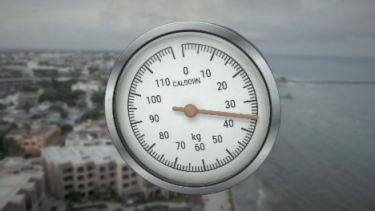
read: 35 kg
